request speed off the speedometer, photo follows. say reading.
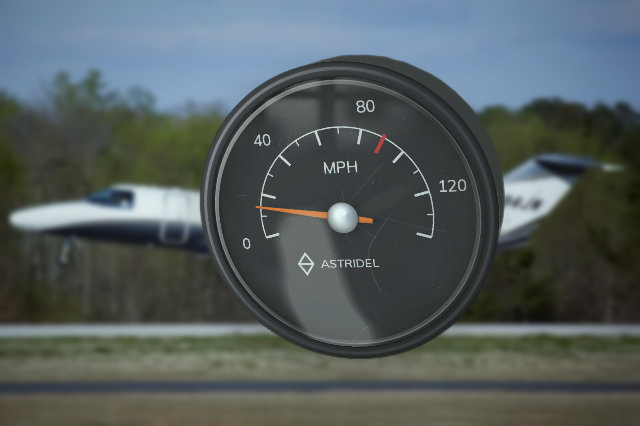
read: 15 mph
